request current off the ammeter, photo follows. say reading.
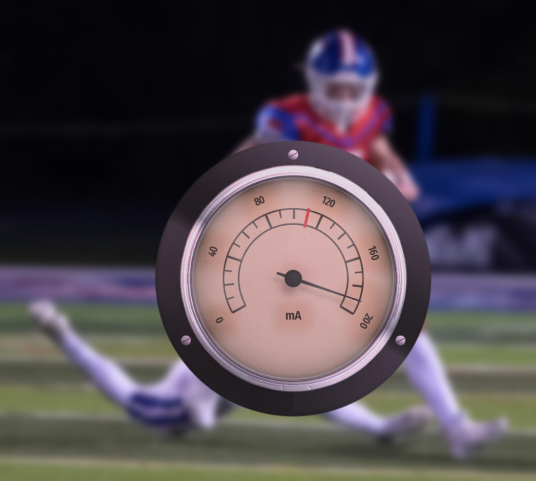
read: 190 mA
